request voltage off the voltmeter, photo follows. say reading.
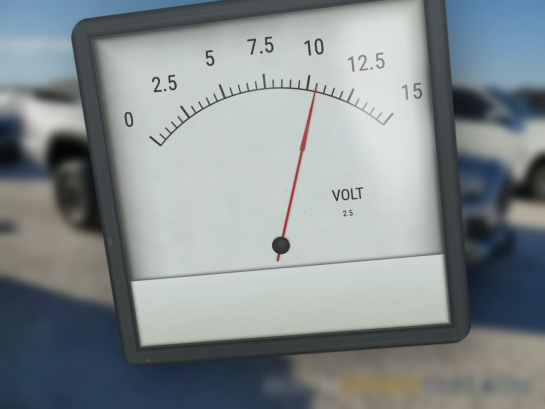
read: 10.5 V
